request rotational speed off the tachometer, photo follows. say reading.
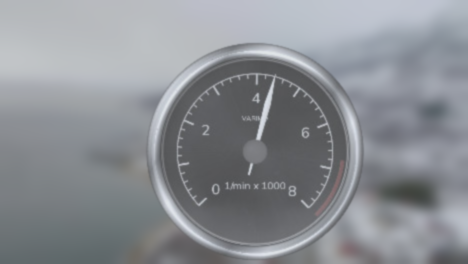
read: 4400 rpm
